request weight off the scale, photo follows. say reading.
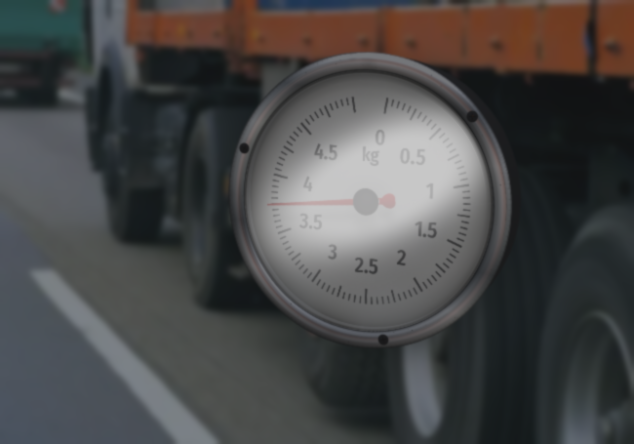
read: 3.75 kg
